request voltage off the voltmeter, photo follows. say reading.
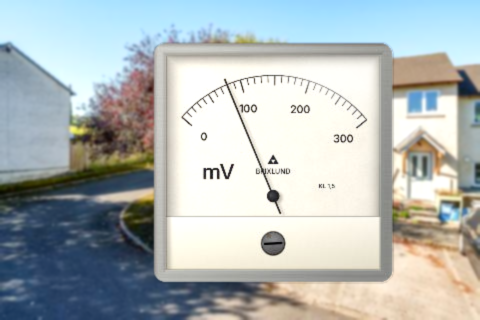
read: 80 mV
